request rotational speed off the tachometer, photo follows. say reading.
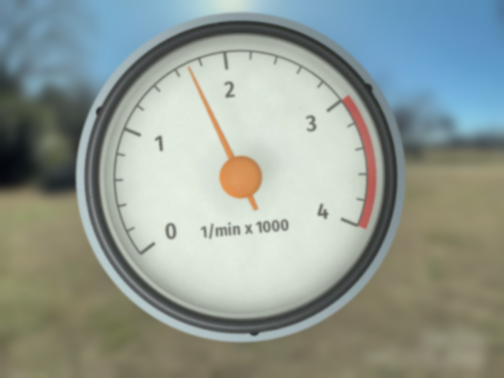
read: 1700 rpm
